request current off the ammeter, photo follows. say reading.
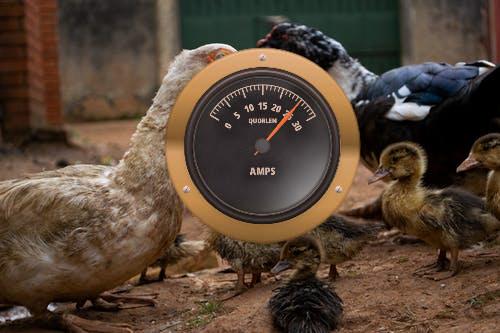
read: 25 A
